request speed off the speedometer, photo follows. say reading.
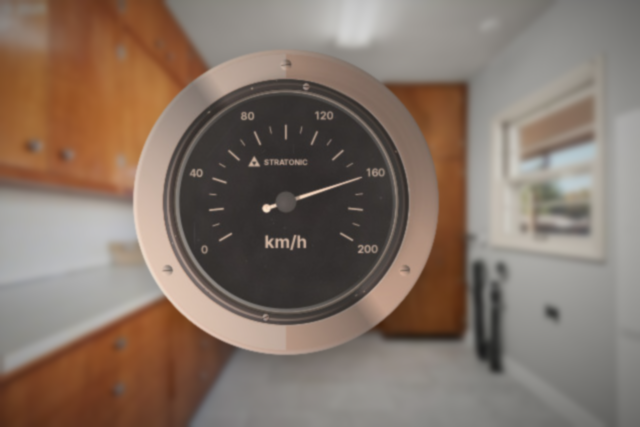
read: 160 km/h
